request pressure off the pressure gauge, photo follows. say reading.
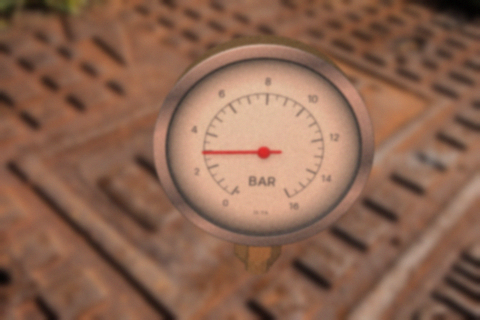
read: 3 bar
